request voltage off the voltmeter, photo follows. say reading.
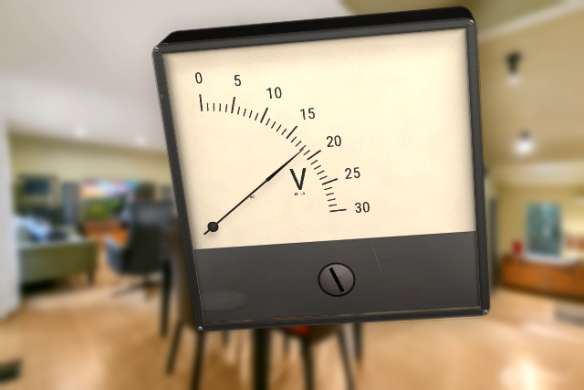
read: 18 V
